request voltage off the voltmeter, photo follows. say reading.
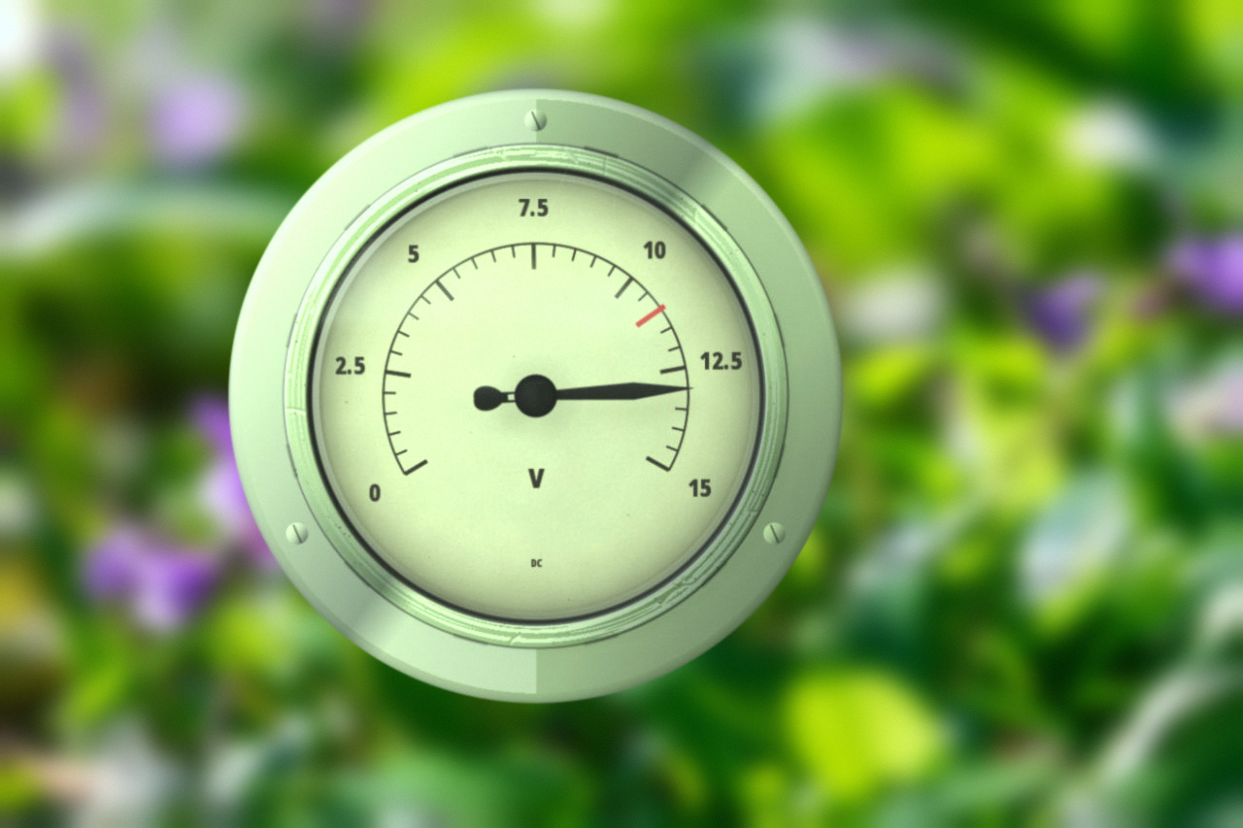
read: 13 V
